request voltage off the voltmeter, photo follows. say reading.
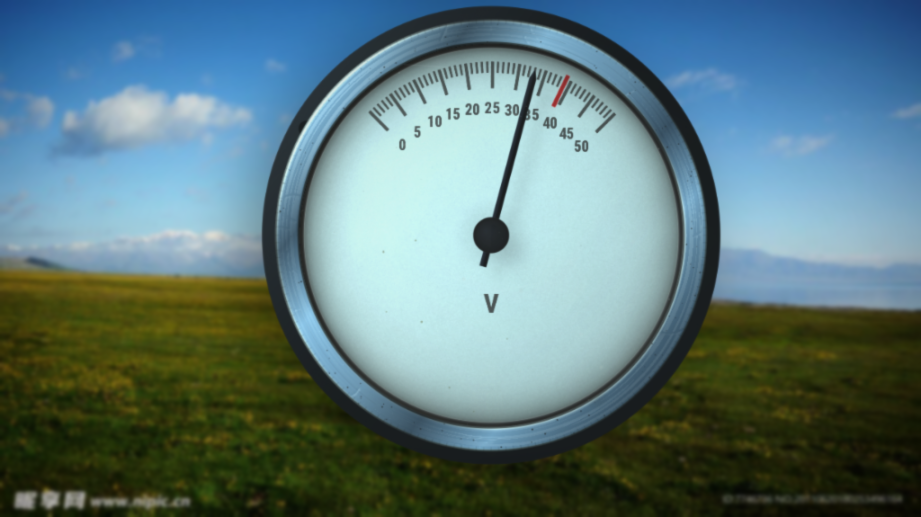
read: 33 V
